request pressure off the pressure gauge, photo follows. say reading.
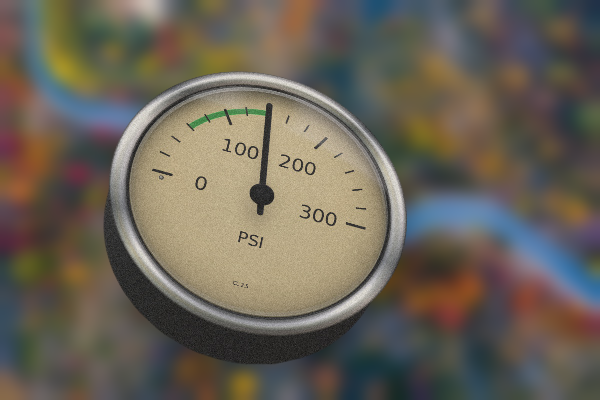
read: 140 psi
